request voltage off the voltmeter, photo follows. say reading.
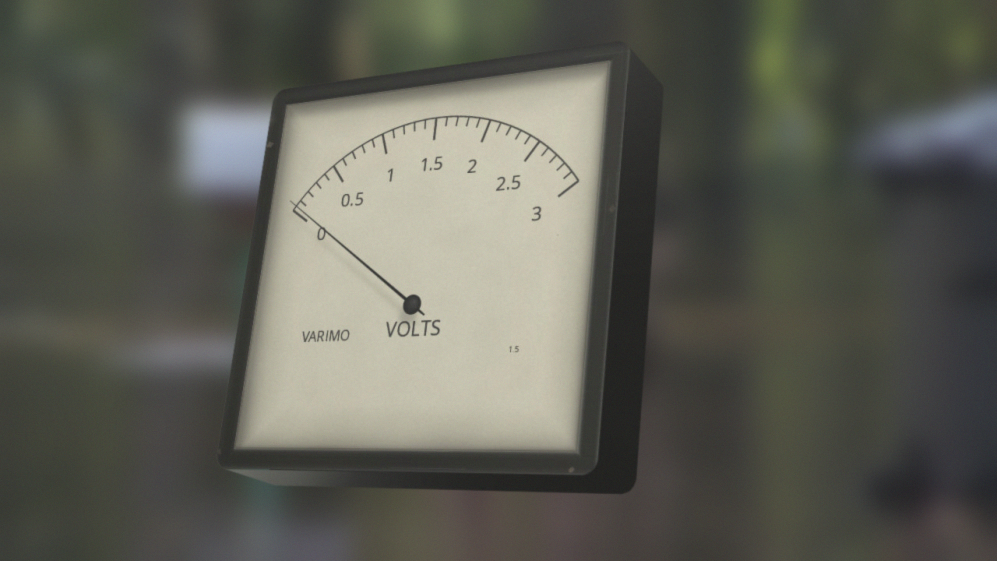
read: 0.05 V
